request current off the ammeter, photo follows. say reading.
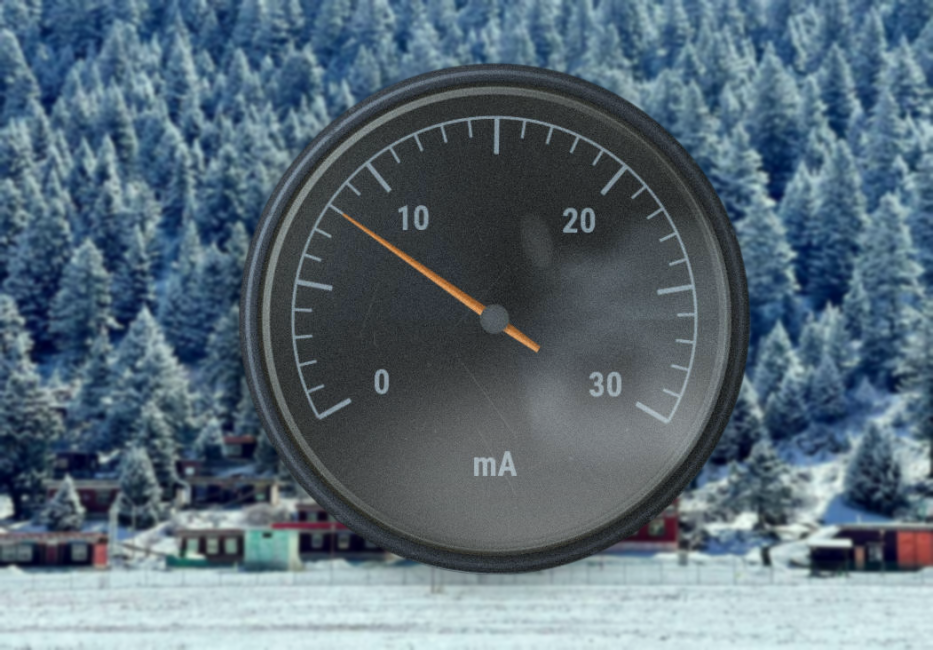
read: 8 mA
